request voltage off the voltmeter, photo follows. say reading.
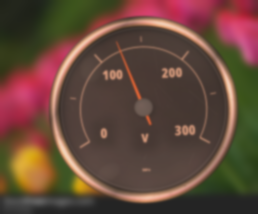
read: 125 V
